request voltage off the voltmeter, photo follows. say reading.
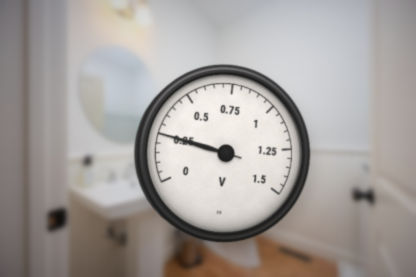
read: 0.25 V
